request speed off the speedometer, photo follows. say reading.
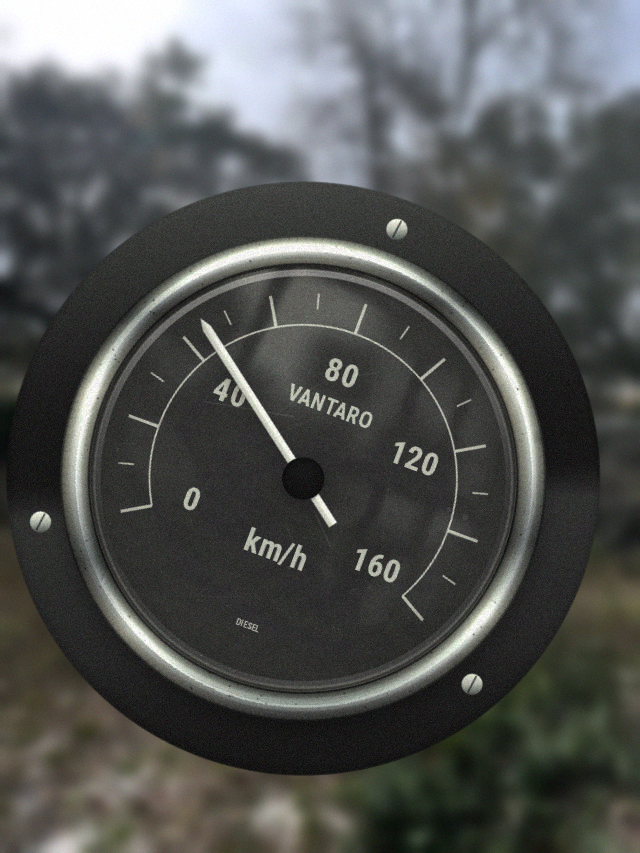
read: 45 km/h
